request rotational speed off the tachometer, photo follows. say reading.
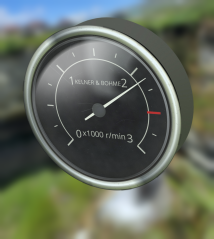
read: 2125 rpm
